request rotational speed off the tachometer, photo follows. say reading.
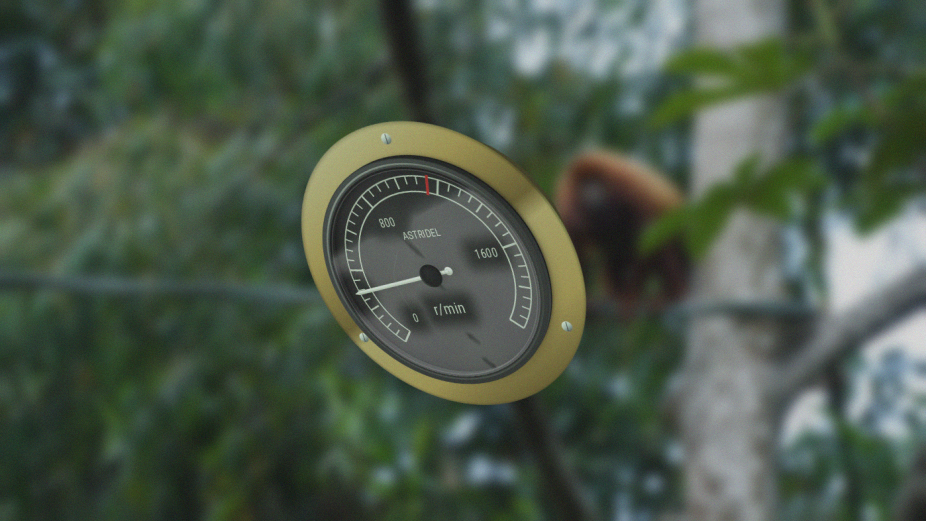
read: 300 rpm
